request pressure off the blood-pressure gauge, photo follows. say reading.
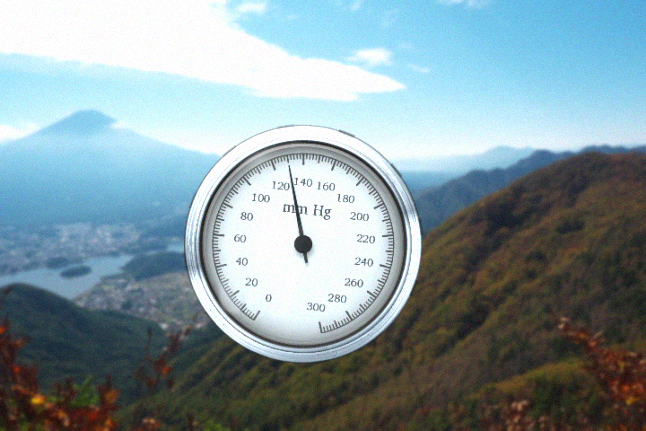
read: 130 mmHg
